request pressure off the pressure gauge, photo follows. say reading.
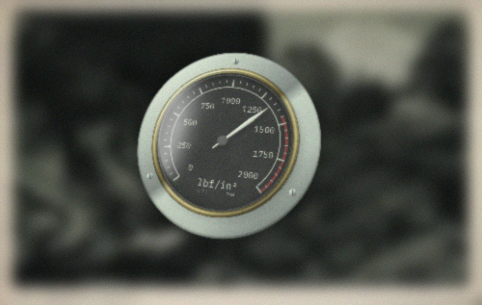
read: 1350 psi
